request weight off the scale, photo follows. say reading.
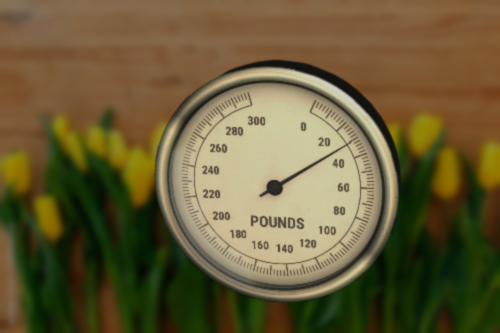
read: 30 lb
